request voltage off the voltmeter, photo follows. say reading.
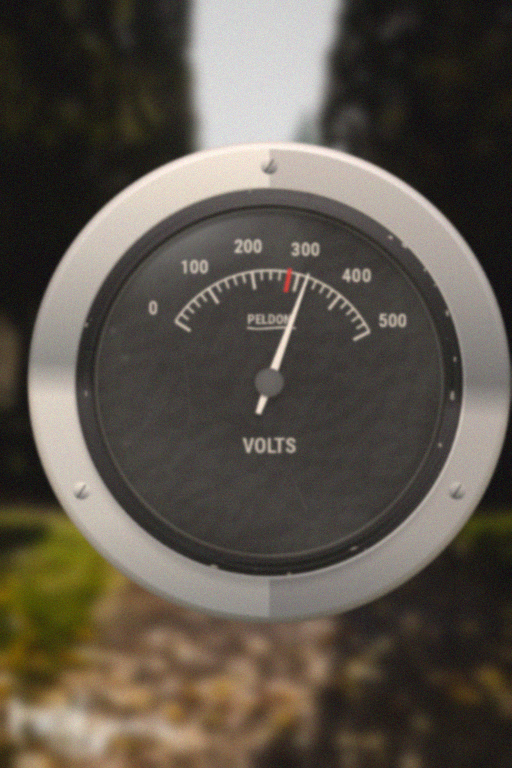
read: 320 V
